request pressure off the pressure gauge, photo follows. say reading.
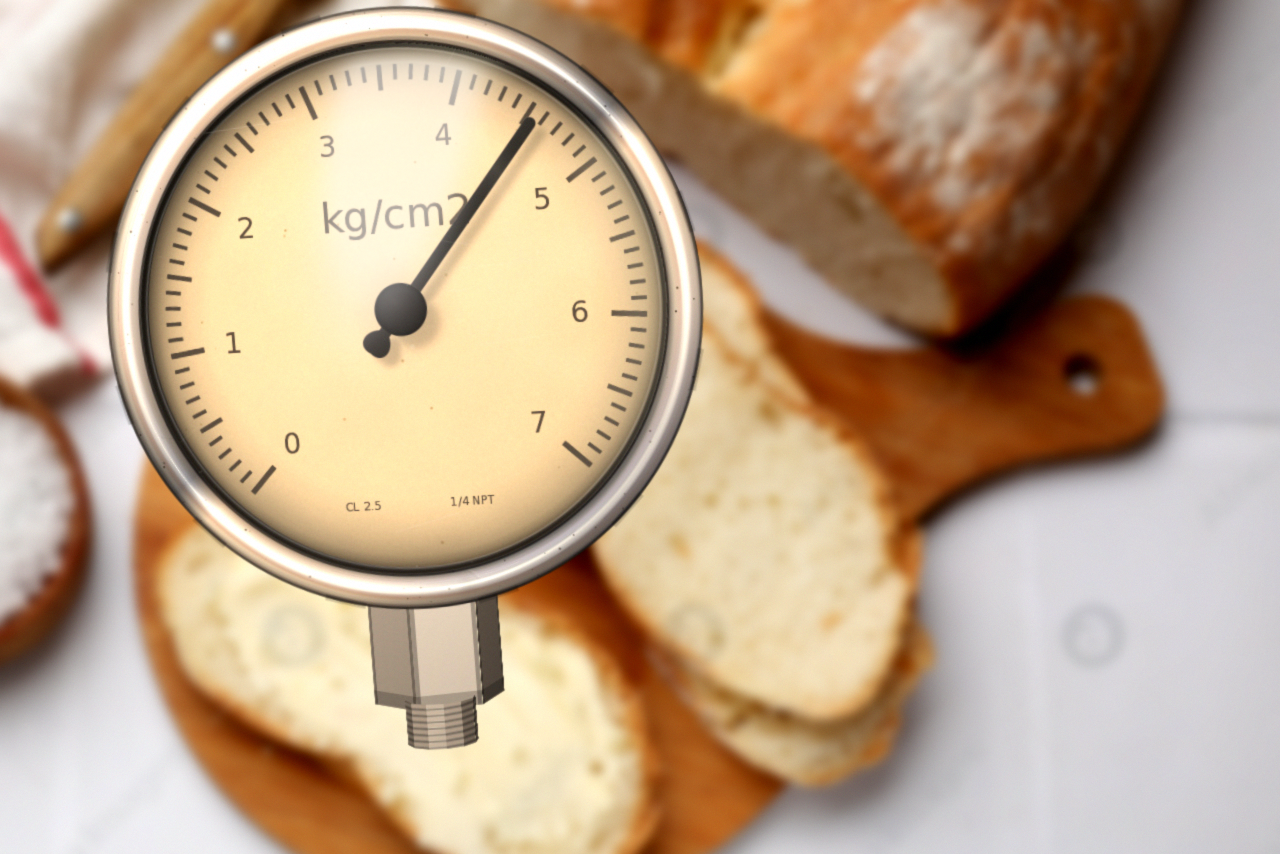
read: 4.55 kg/cm²
